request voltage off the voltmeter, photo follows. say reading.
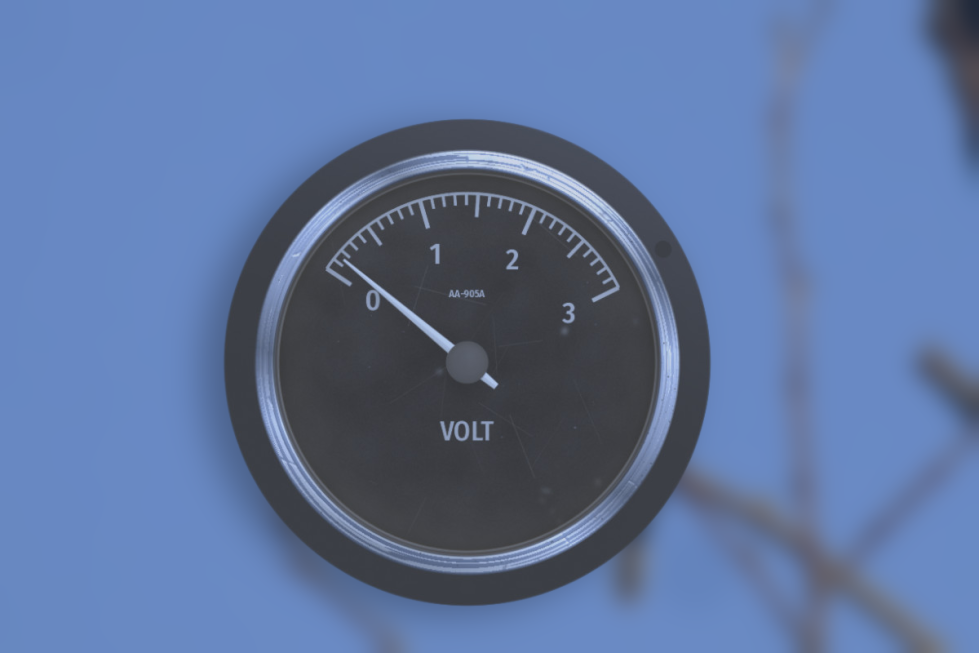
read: 0.15 V
